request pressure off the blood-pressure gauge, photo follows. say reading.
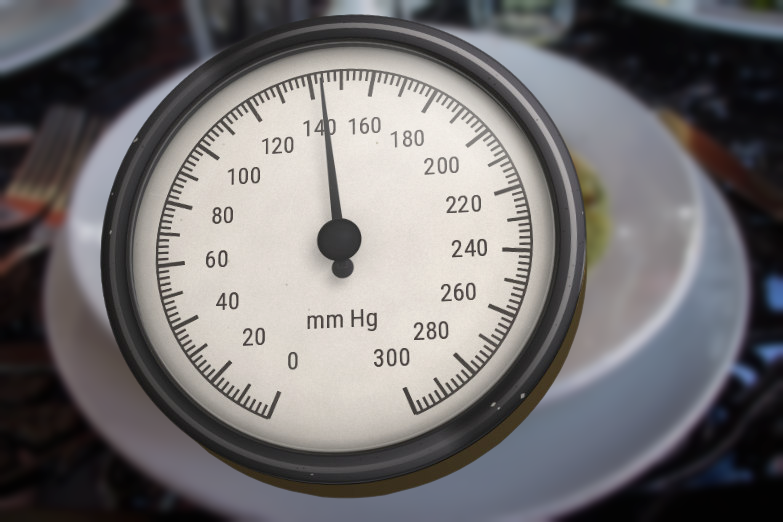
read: 144 mmHg
